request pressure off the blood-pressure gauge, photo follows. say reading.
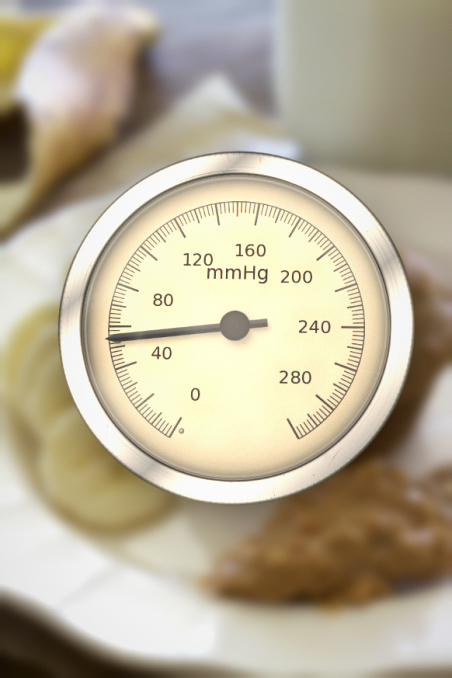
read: 54 mmHg
